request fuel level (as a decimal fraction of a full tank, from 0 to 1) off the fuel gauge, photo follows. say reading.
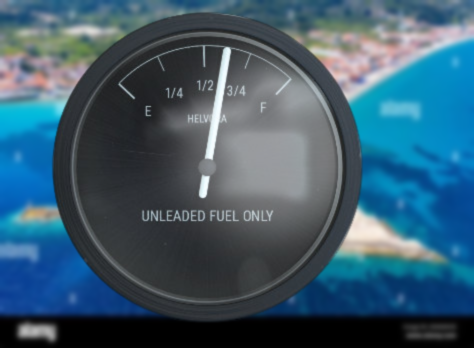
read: 0.625
